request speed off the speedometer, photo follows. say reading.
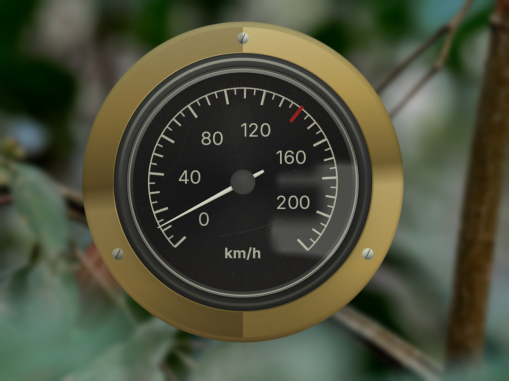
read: 12.5 km/h
